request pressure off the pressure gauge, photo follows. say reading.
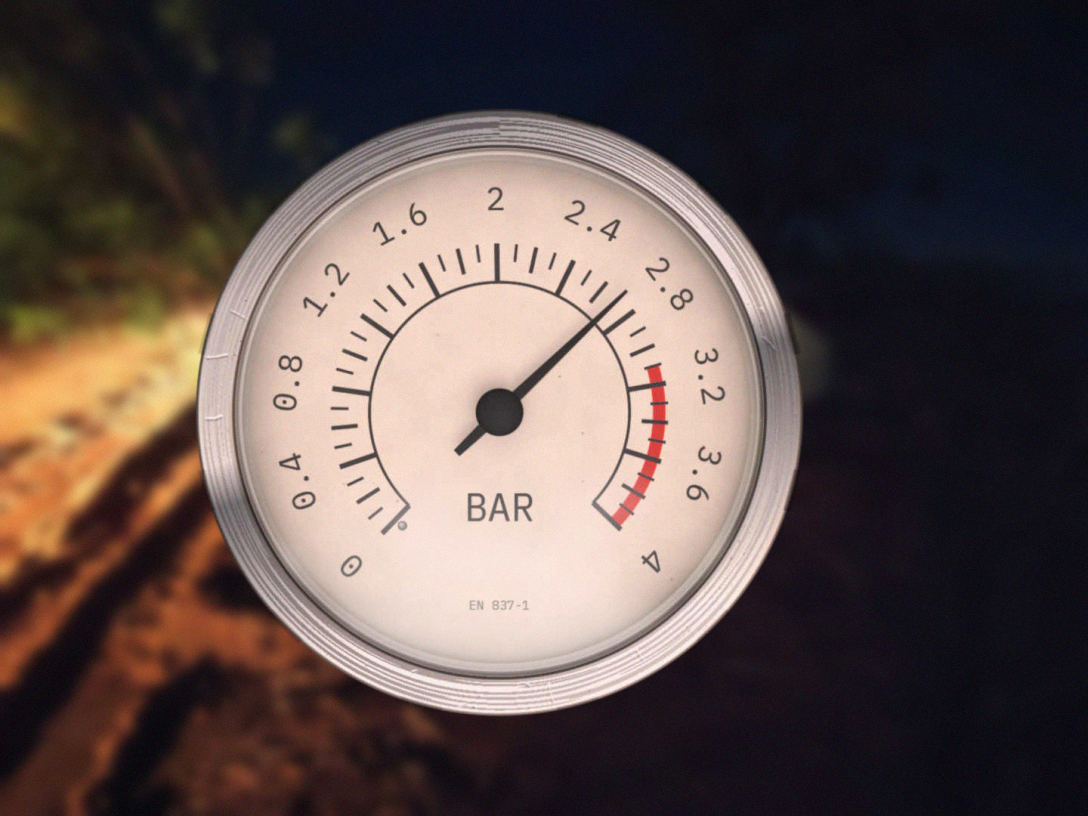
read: 2.7 bar
